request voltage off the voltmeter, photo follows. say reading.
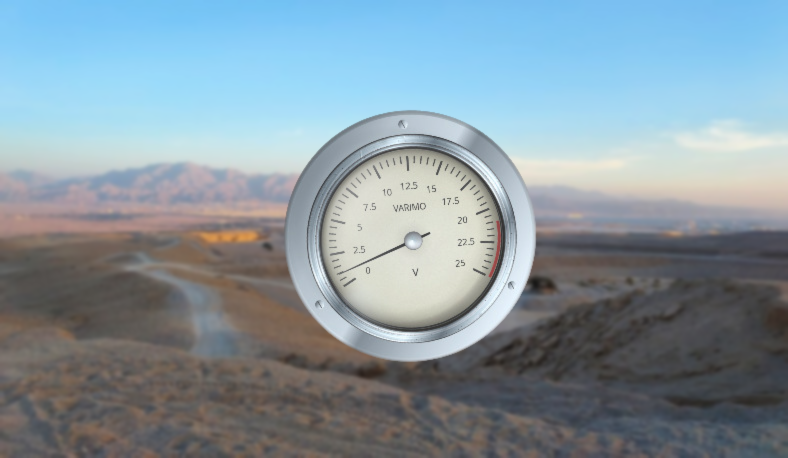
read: 1 V
